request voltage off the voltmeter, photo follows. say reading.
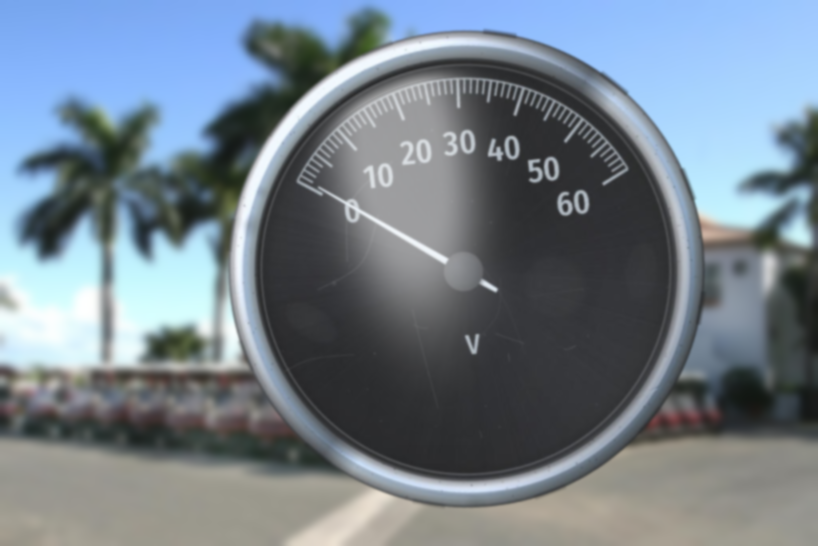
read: 1 V
